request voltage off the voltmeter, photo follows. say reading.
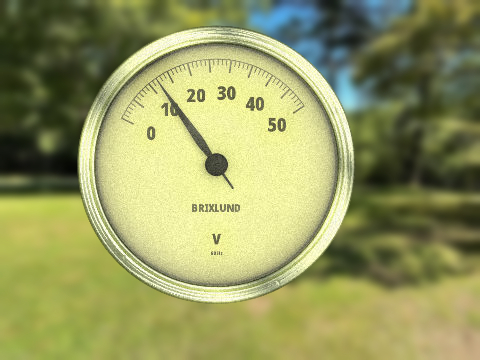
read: 12 V
